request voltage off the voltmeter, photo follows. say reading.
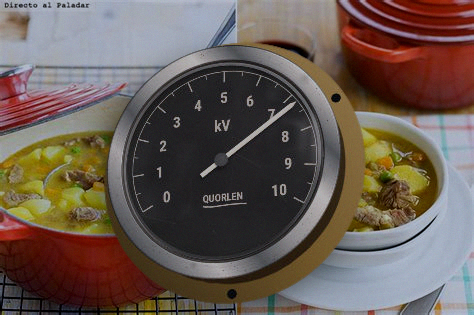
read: 7.25 kV
